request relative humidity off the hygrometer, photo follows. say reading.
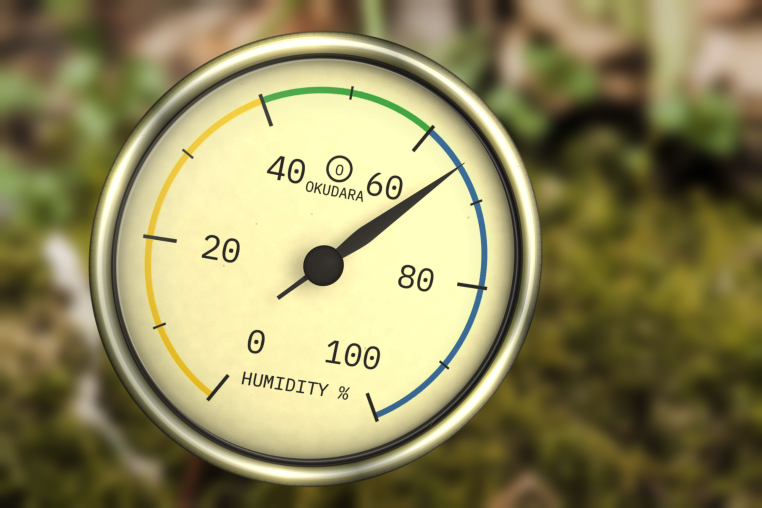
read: 65 %
